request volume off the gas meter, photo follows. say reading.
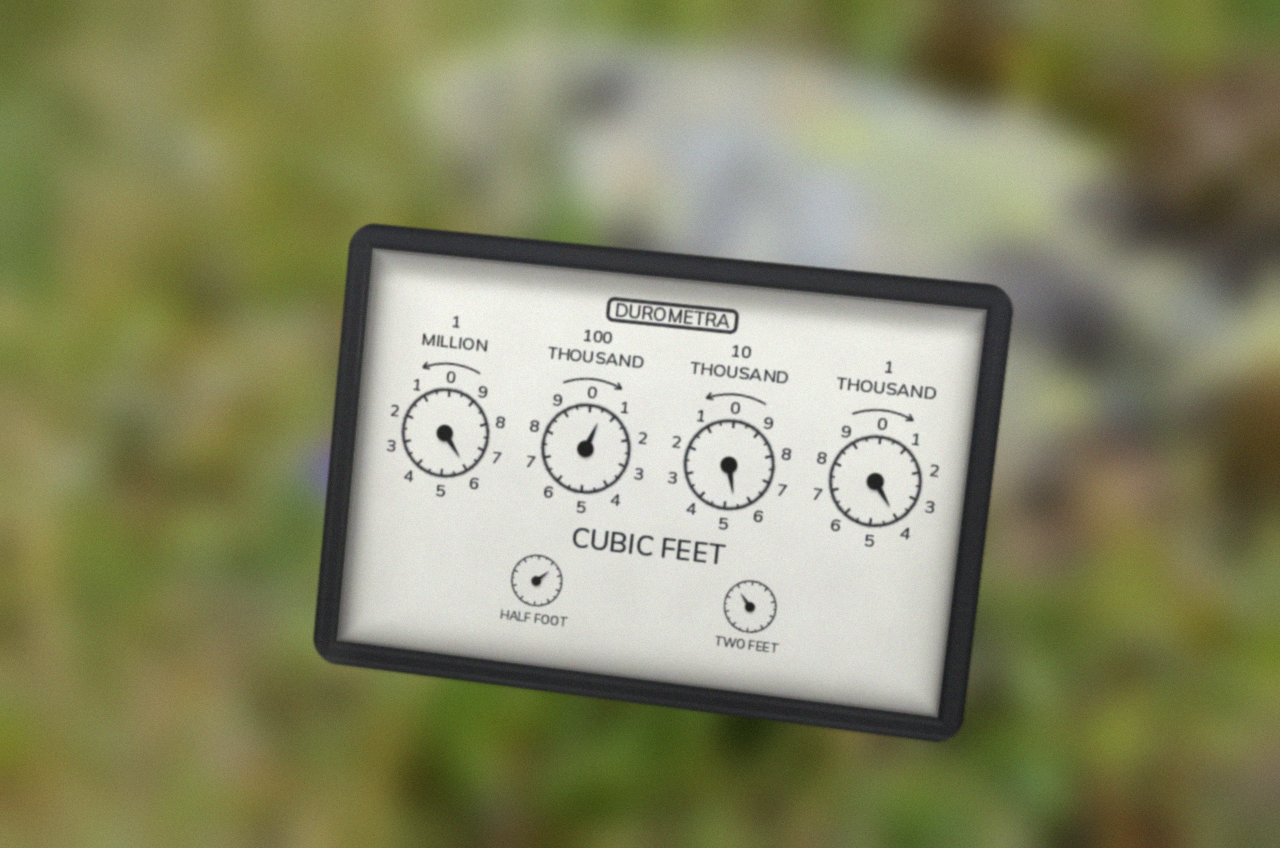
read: 605400 ft³
